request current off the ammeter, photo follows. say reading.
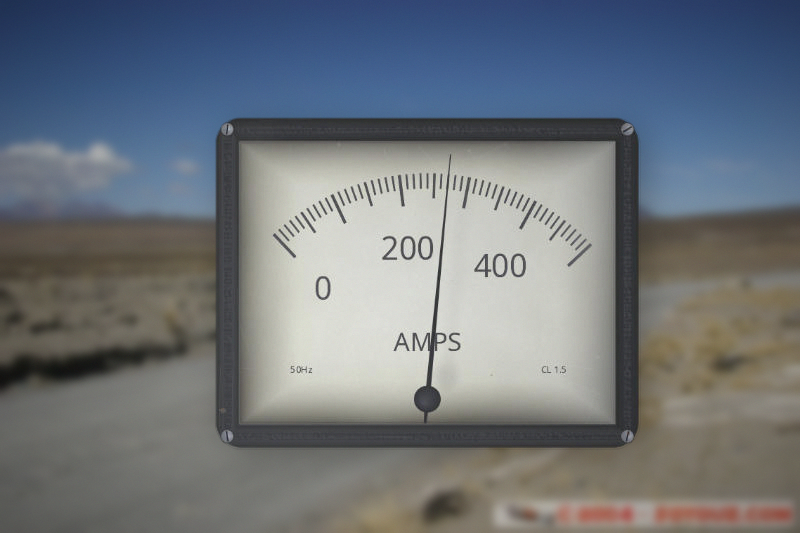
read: 270 A
